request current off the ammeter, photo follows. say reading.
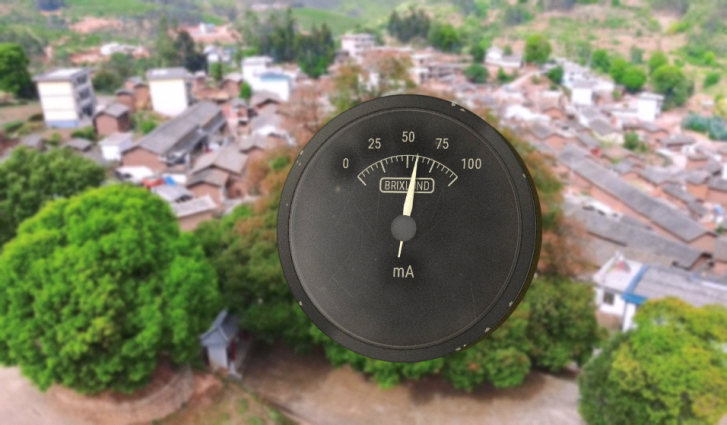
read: 60 mA
